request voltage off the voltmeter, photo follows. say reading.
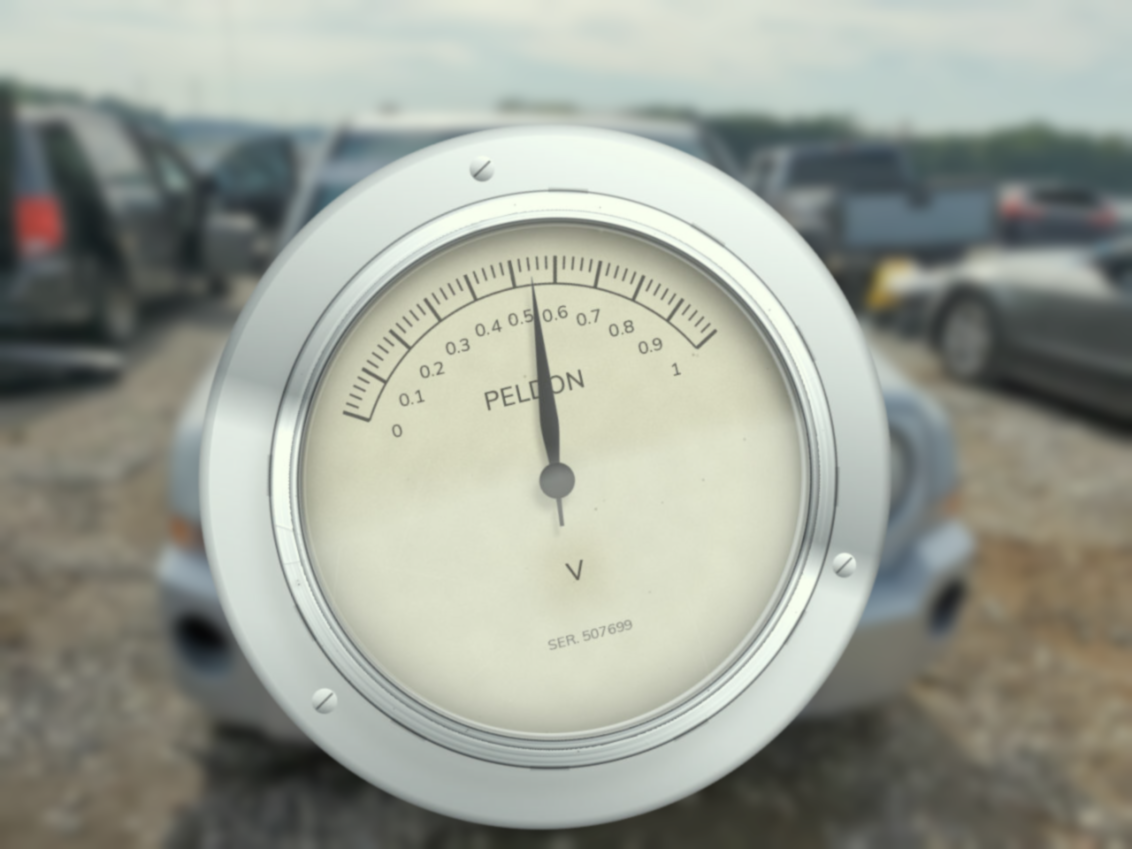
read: 0.54 V
